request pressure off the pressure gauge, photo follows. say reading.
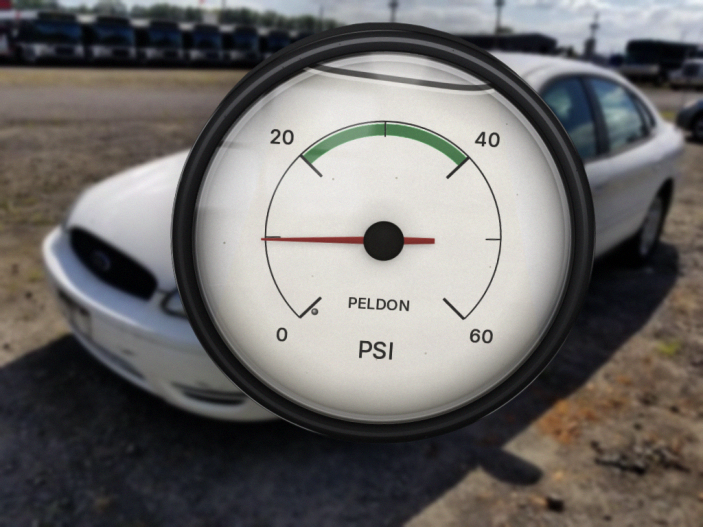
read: 10 psi
